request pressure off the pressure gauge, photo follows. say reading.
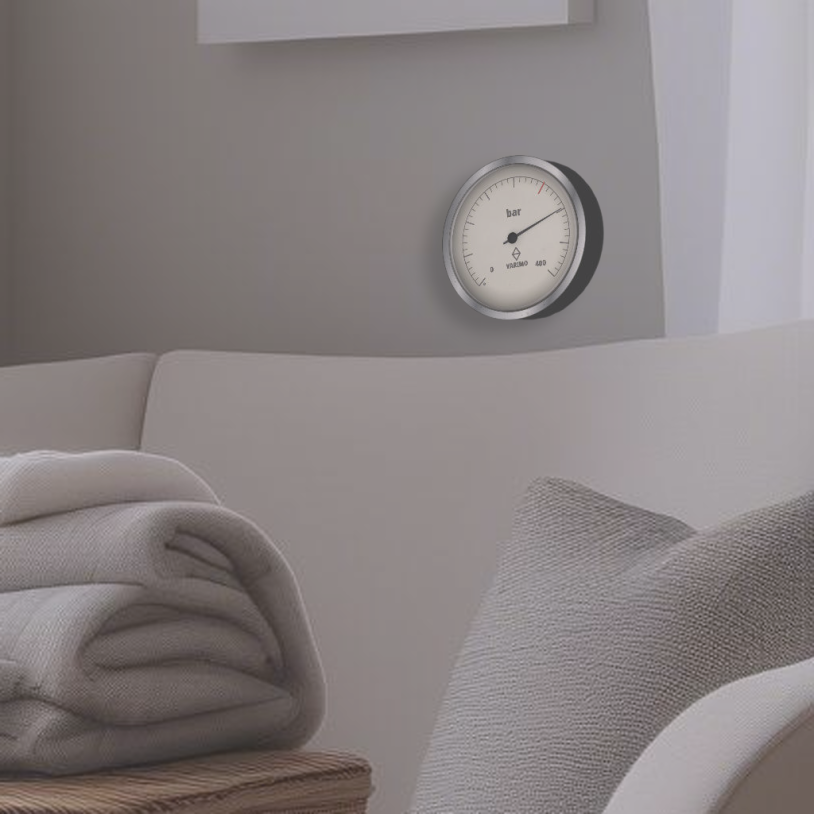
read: 300 bar
